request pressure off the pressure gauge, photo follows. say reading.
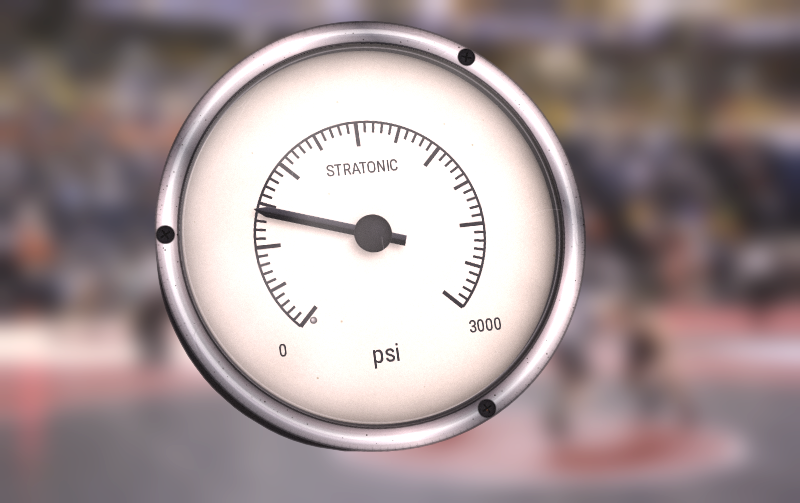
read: 700 psi
